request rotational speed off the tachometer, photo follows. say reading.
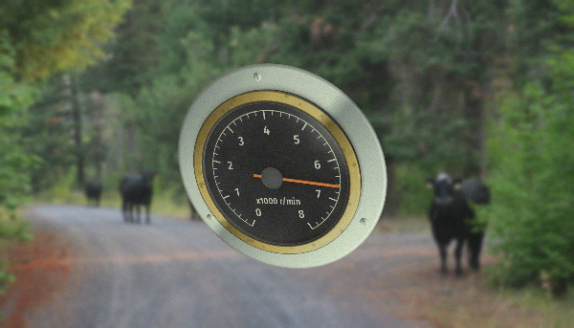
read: 6600 rpm
